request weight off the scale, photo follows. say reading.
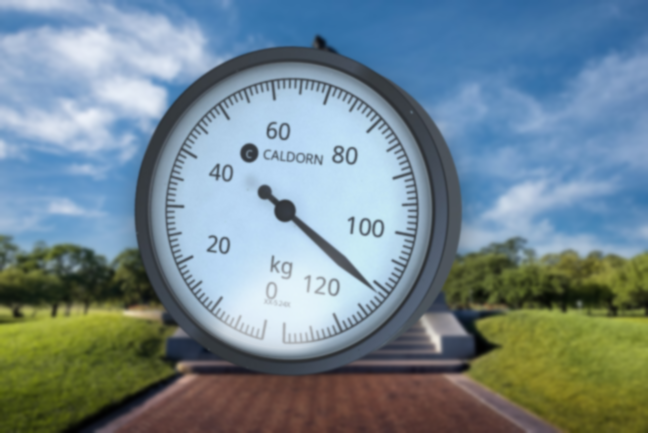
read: 111 kg
